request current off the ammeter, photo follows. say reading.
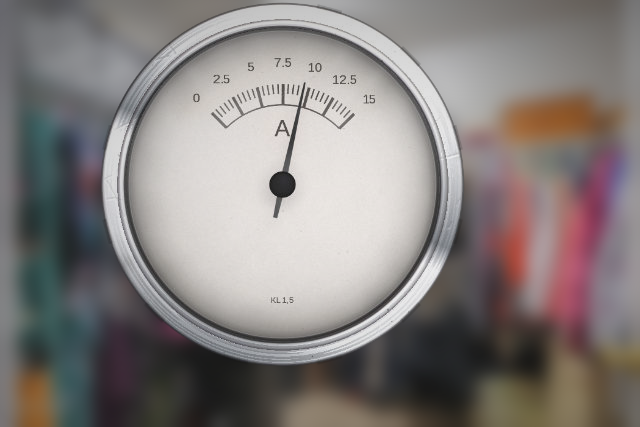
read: 9.5 A
